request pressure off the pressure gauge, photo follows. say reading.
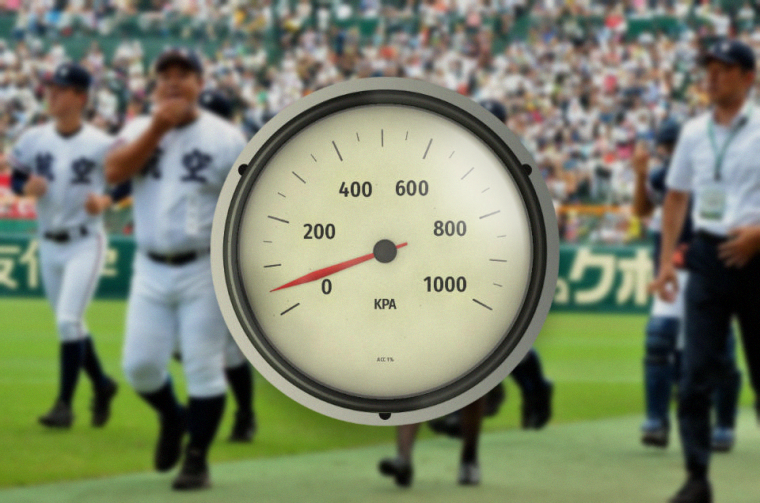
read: 50 kPa
